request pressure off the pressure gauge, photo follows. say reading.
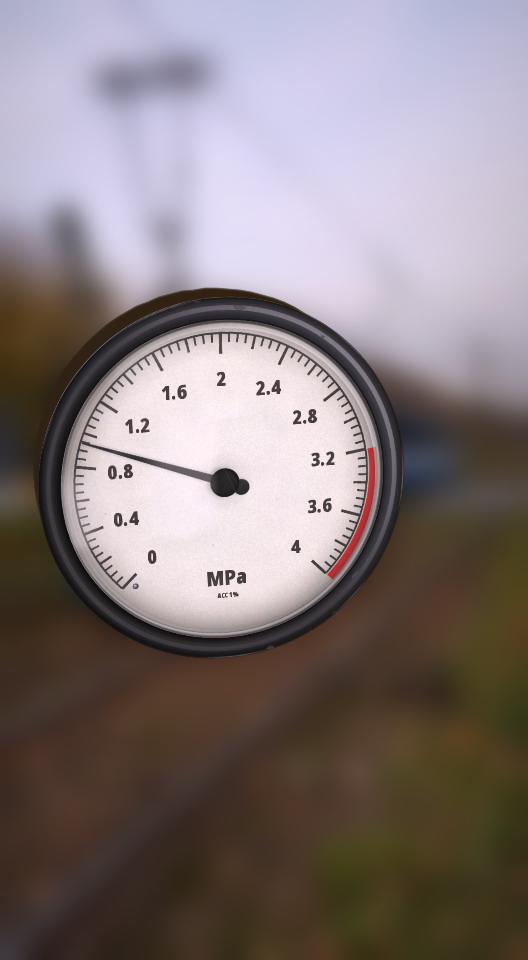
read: 0.95 MPa
